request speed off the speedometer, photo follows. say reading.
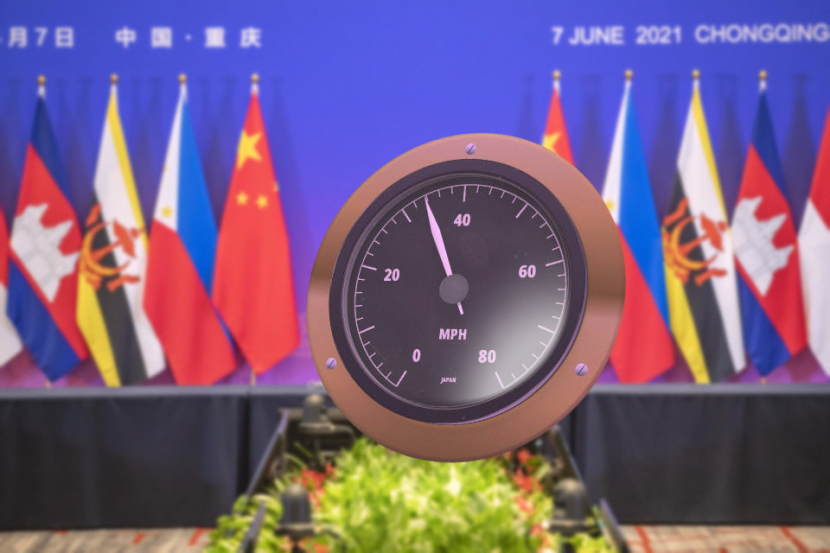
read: 34 mph
